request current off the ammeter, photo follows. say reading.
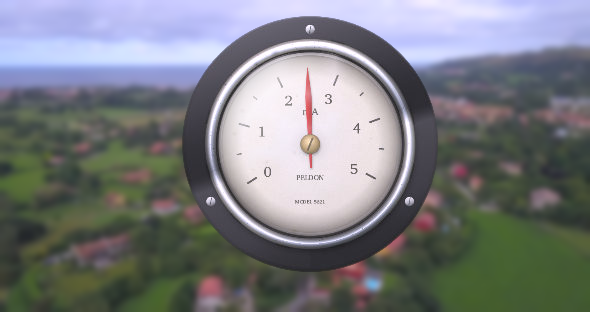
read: 2.5 mA
